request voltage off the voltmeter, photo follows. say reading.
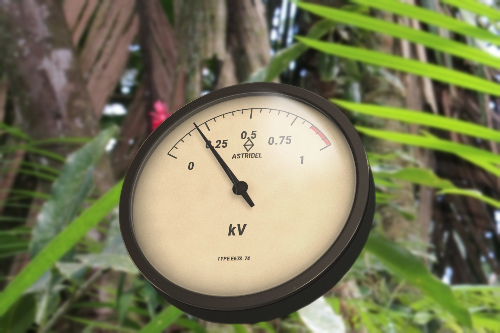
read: 0.2 kV
